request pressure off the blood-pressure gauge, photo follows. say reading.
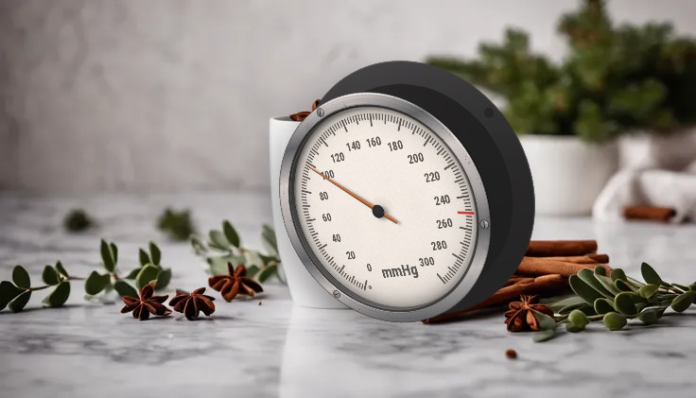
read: 100 mmHg
